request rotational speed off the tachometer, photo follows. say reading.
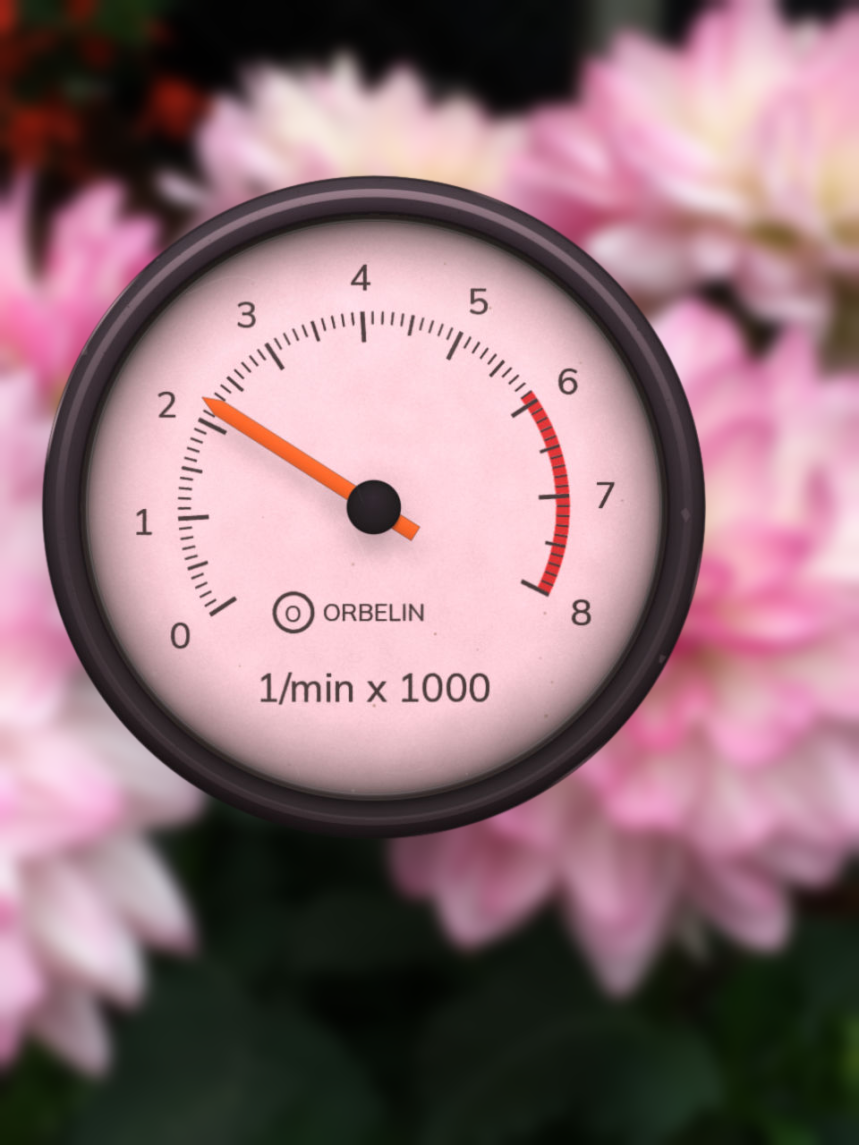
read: 2200 rpm
